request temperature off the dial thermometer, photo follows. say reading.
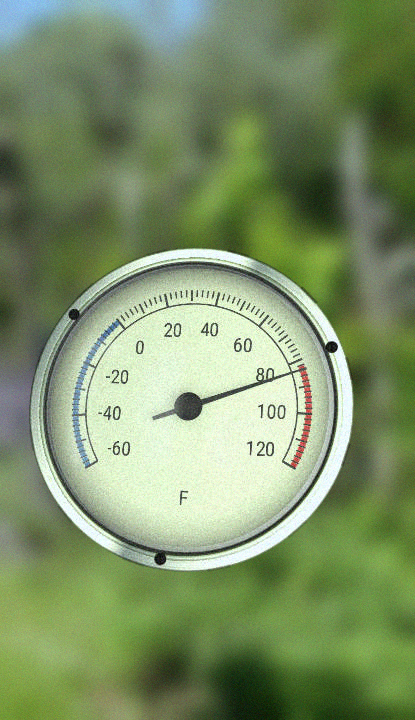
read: 84 °F
